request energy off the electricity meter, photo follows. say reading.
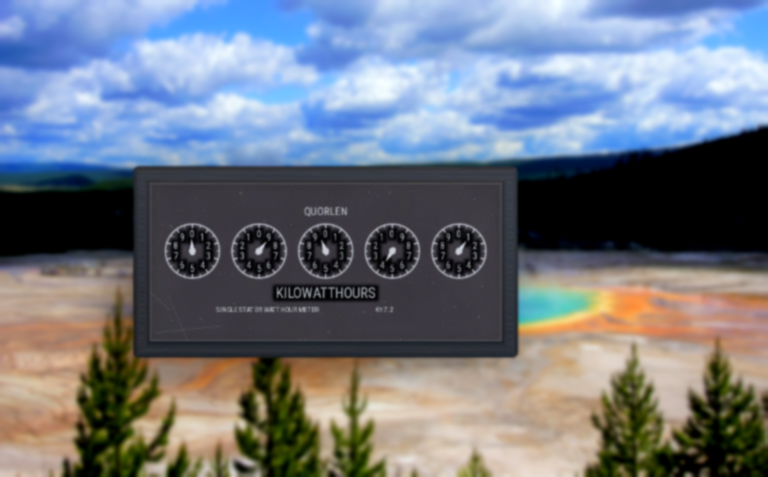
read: 98941 kWh
